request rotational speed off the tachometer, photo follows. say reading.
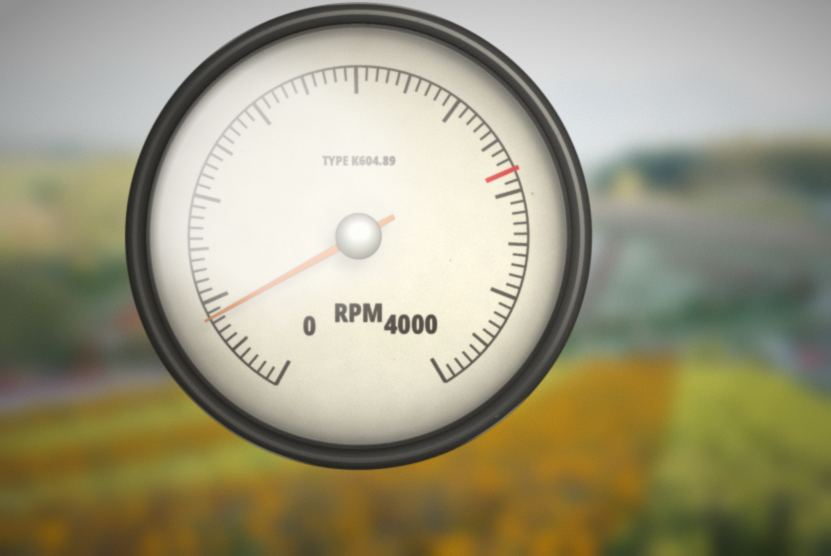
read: 425 rpm
